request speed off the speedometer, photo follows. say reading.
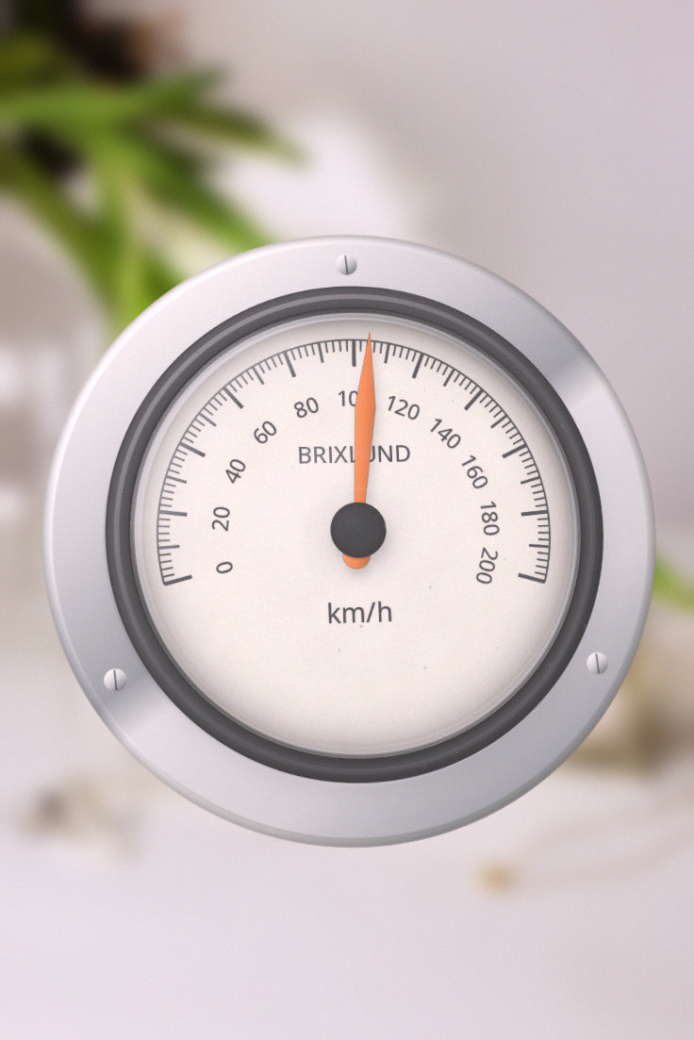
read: 104 km/h
